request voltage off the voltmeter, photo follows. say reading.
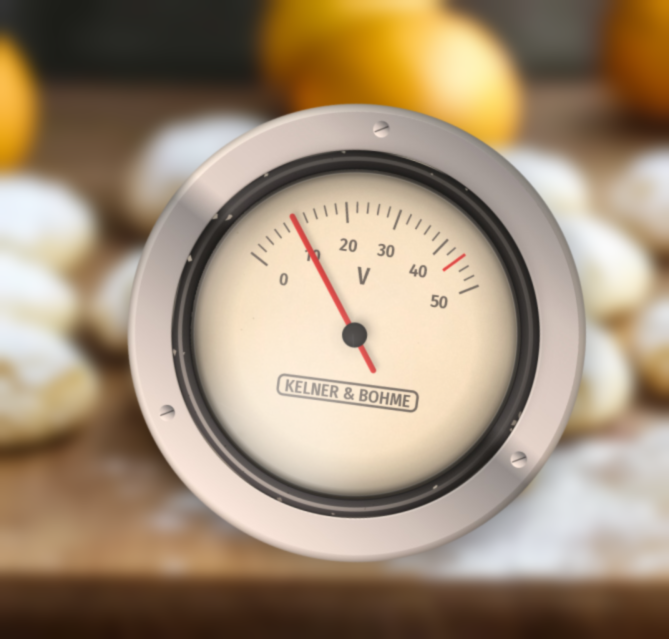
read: 10 V
